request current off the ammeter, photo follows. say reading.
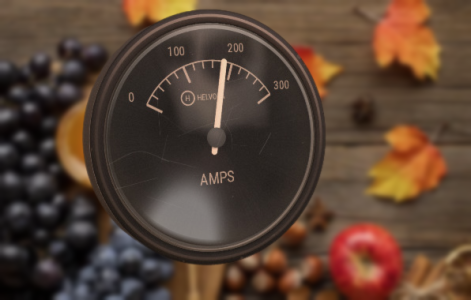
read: 180 A
